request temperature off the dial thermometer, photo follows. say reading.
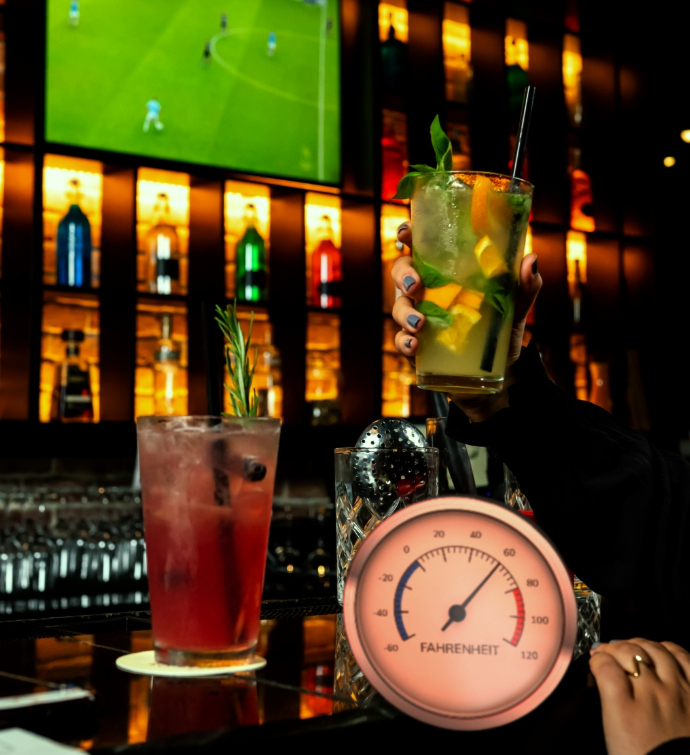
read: 60 °F
